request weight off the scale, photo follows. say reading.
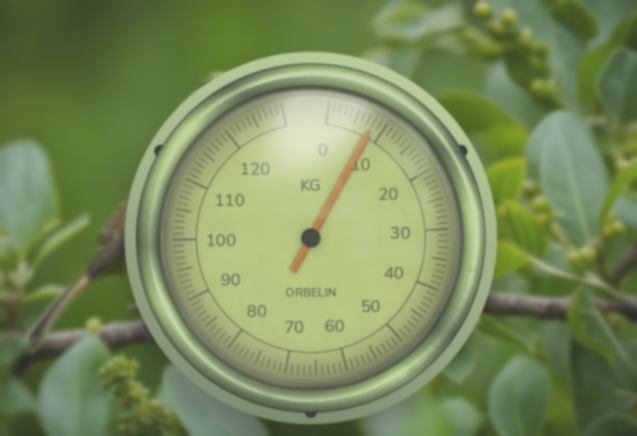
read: 8 kg
